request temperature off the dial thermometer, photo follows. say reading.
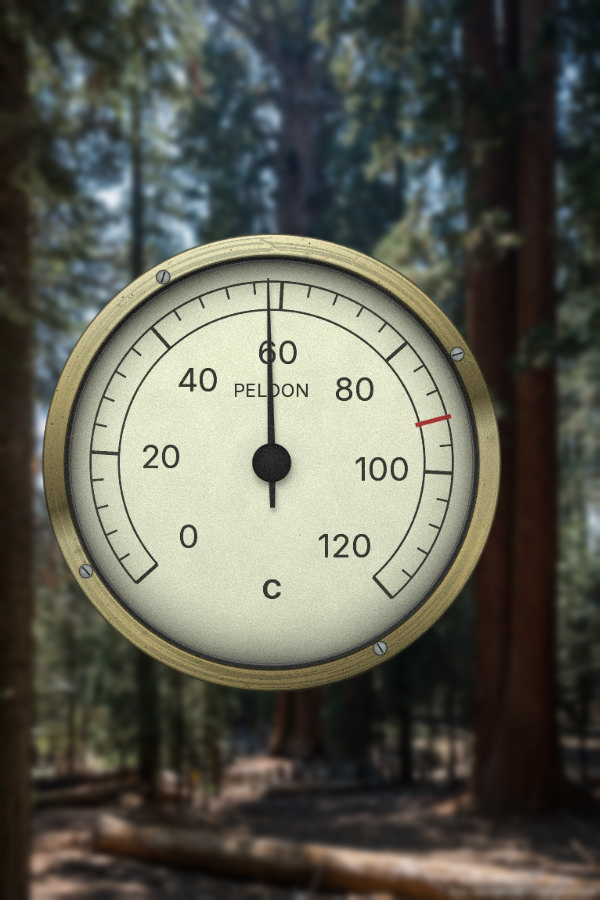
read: 58 °C
